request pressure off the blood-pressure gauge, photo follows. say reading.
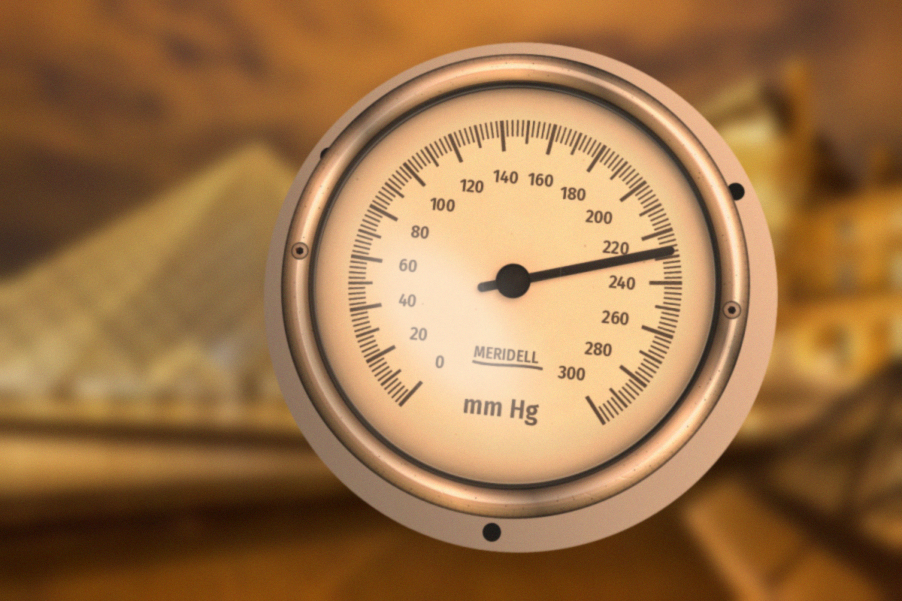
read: 228 mmHg
